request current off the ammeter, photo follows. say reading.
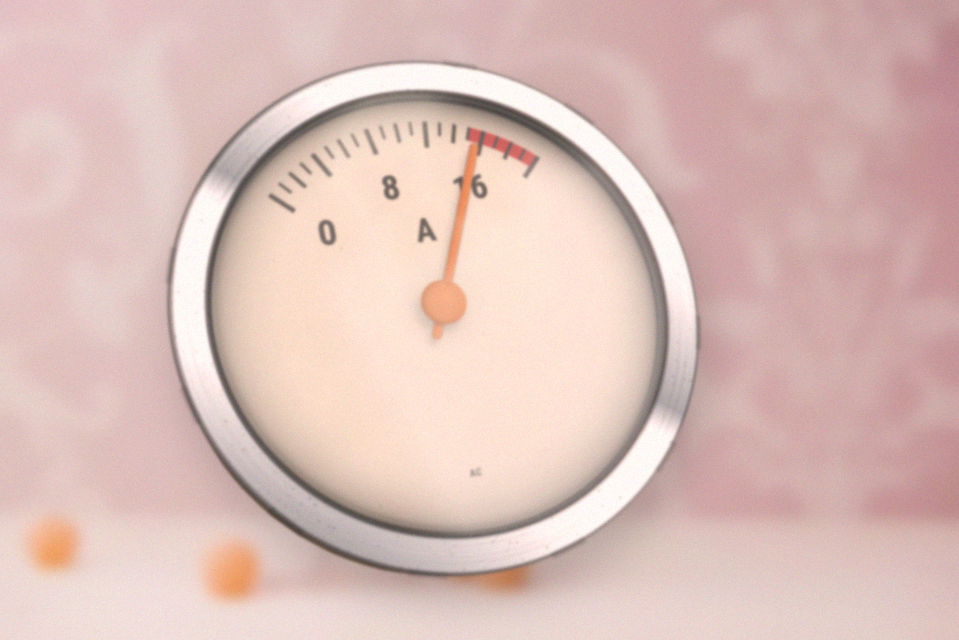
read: 15.5 A
